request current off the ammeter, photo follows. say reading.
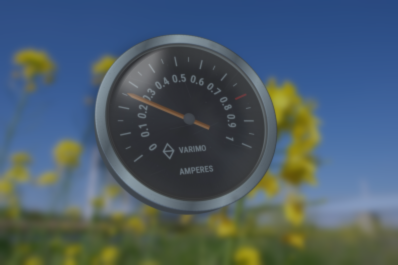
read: 0.25 A
